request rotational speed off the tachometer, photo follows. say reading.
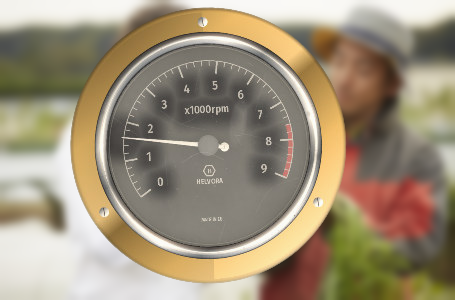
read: 1600 rpm
